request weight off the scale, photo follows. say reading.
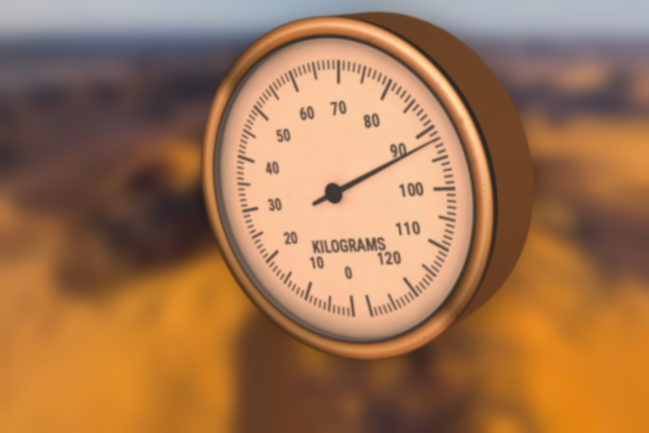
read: 92 kg
